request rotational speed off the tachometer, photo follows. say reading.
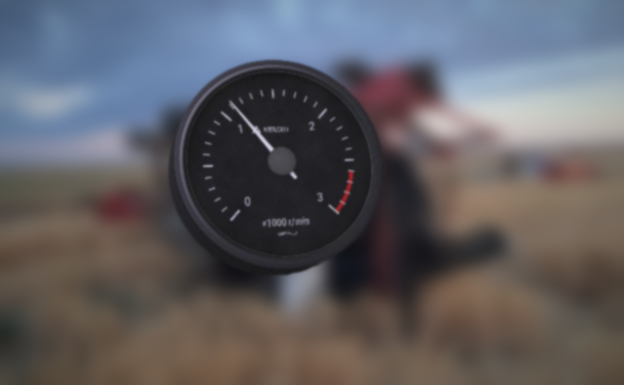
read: 1100 rpm
